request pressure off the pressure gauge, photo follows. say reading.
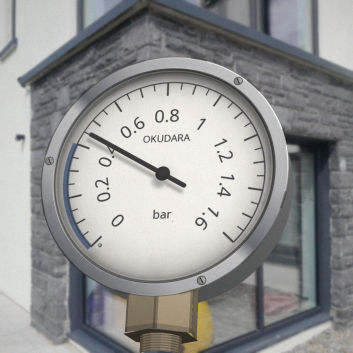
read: 0.45 bar
